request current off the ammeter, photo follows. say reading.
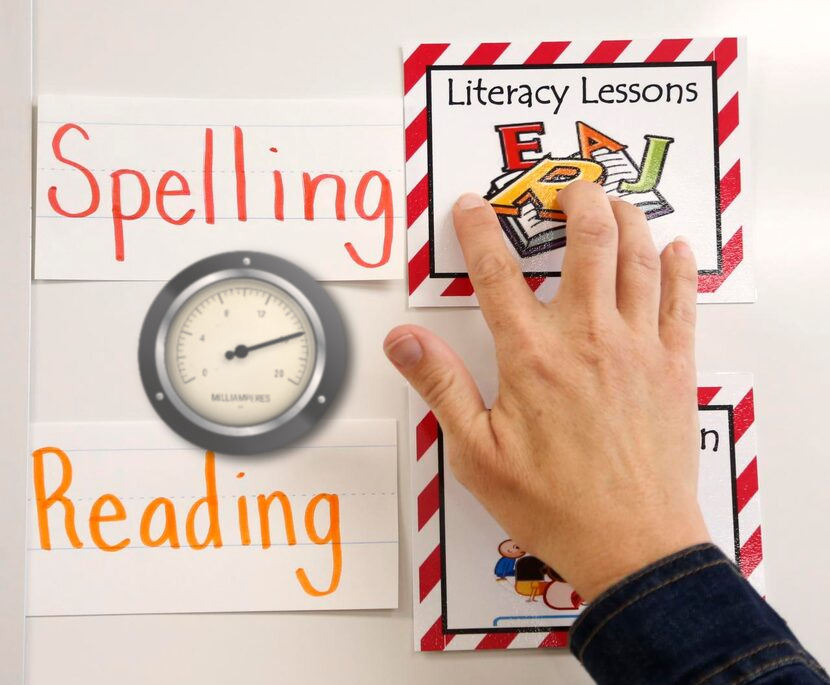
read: 16 mA
